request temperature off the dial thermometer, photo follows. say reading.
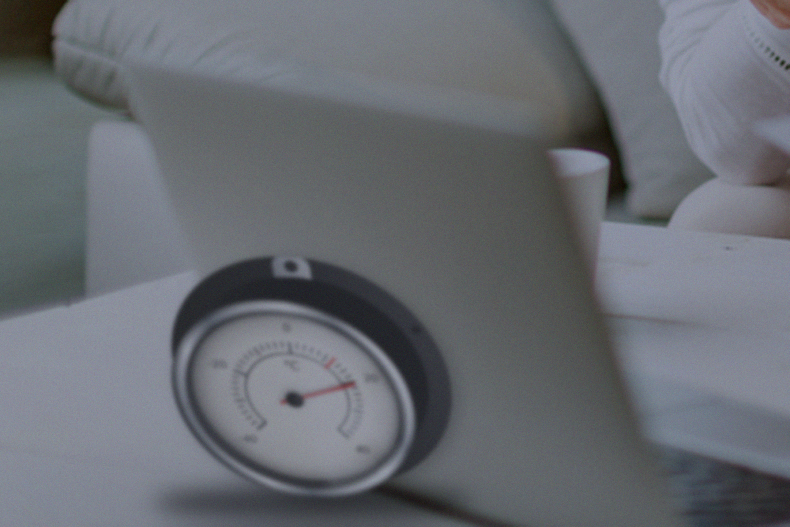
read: 20 °C
